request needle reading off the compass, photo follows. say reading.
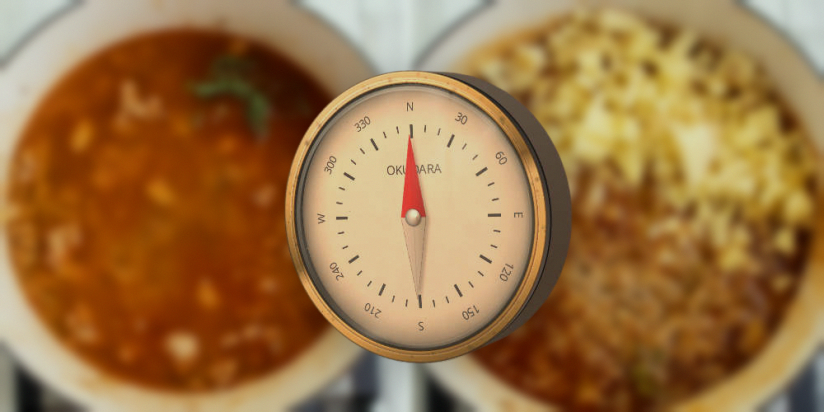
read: 0 °
